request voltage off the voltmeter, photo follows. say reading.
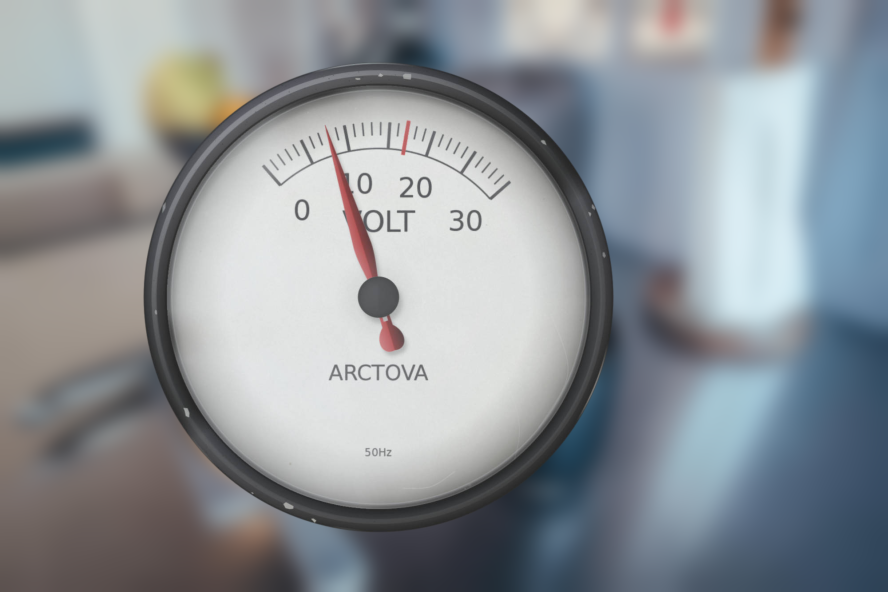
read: 8 V
